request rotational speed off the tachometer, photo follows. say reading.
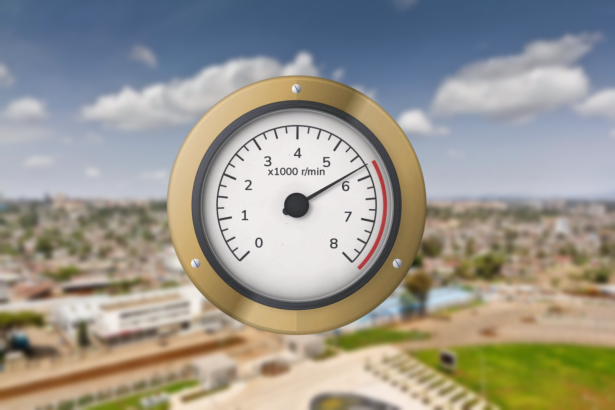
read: 5750 rpm
